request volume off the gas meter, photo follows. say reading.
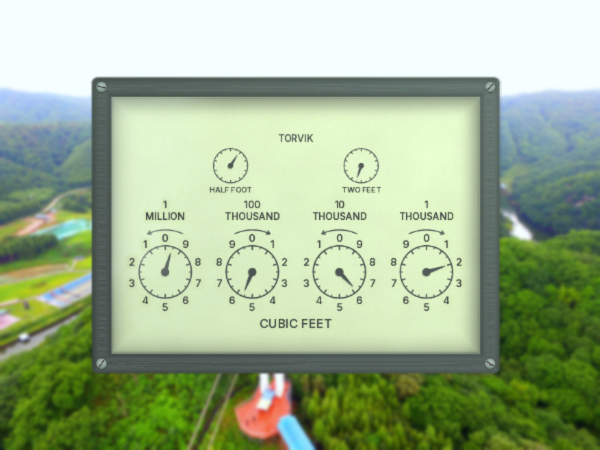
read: 956200 ft³
